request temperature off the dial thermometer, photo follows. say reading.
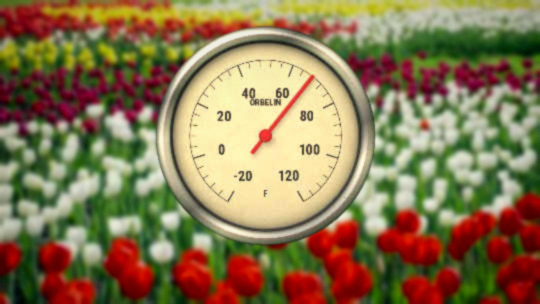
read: 68 °F
